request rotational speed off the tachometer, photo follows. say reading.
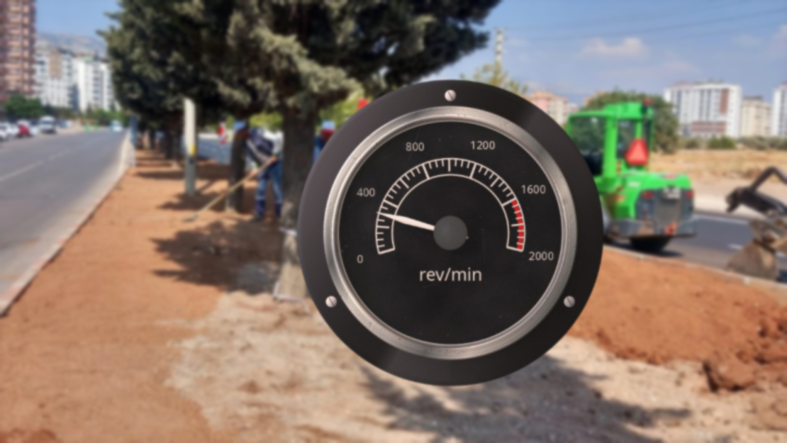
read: 300 rpm
